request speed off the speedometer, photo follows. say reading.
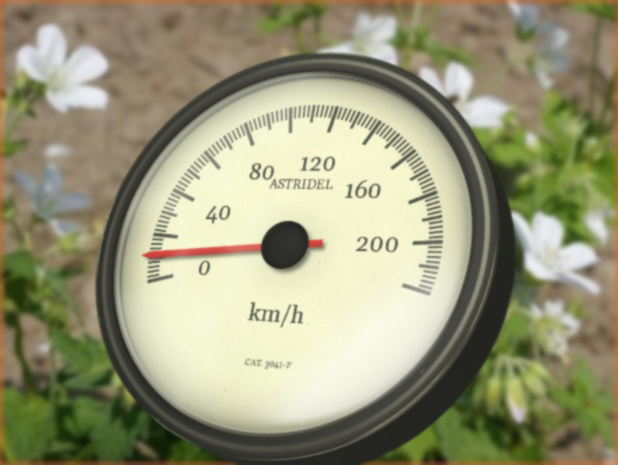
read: 10 km/h
